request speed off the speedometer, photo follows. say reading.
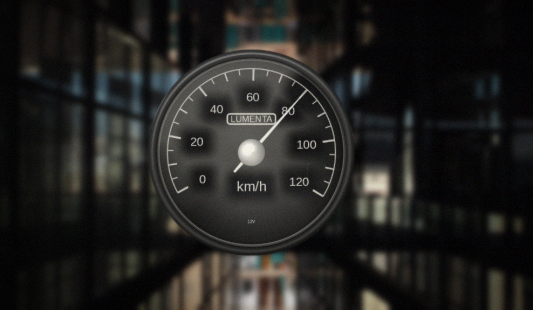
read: 80 km/h
